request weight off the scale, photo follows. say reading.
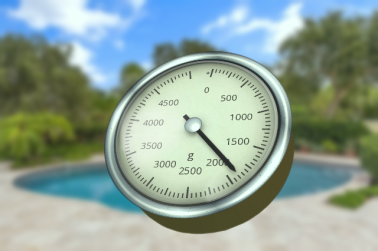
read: 1900 g
